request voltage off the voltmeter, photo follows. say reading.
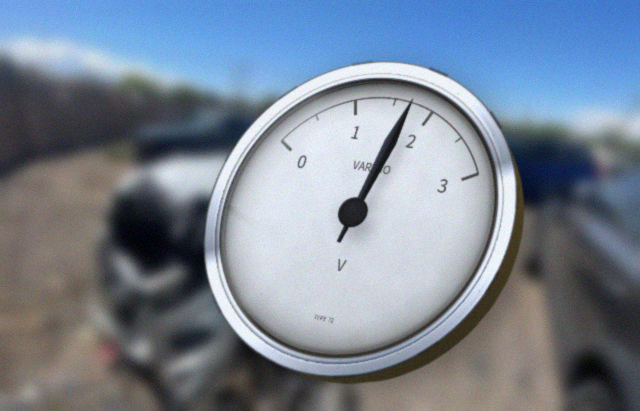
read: 1.75 V
